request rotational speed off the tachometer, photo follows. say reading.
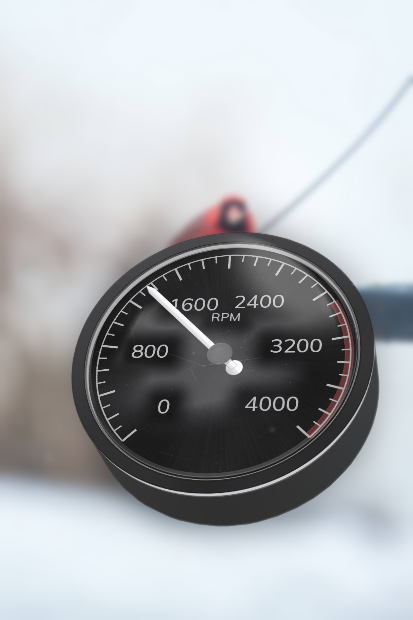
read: 1350 rpm
